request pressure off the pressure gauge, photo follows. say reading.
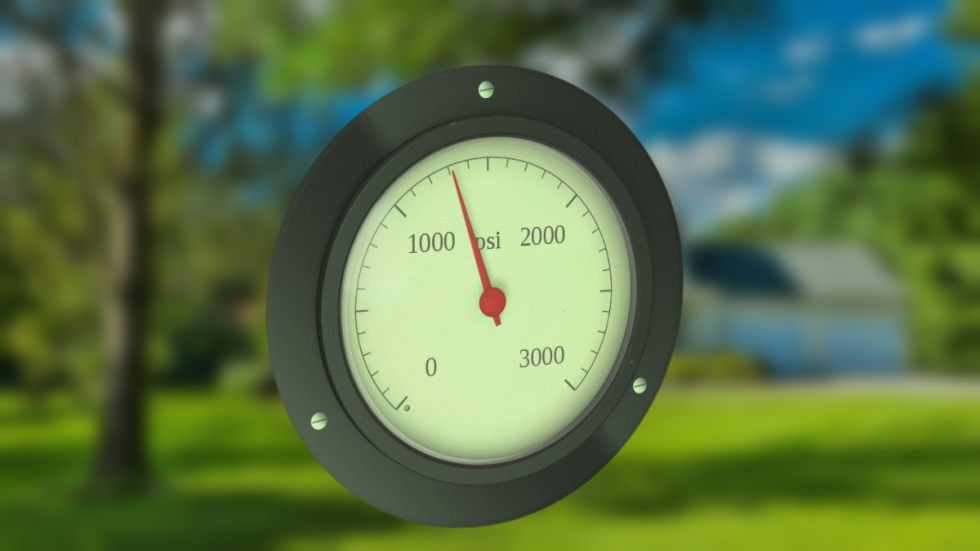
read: 1300 psi
